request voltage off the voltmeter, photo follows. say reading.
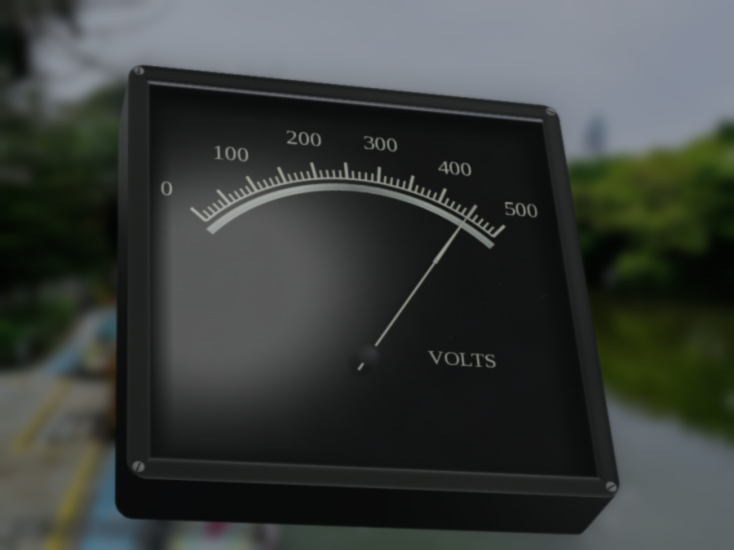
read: 450 V
